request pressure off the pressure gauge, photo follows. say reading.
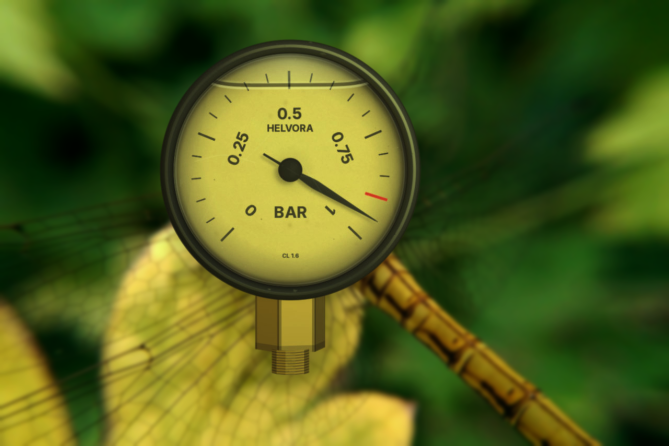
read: 0.95 bar
